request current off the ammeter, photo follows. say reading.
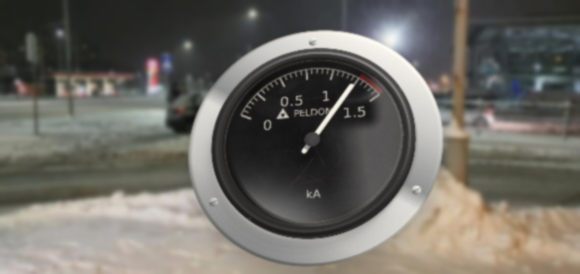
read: 1.25 kA
